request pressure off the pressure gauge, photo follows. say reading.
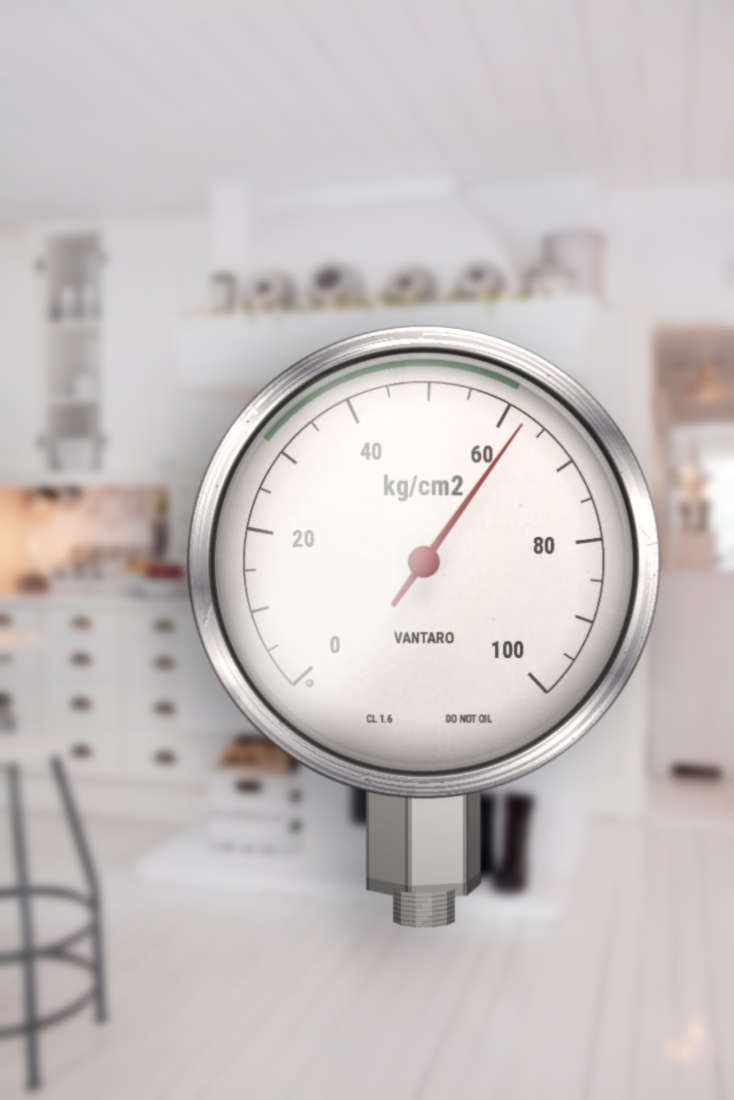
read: 62.5 kg/cm²
